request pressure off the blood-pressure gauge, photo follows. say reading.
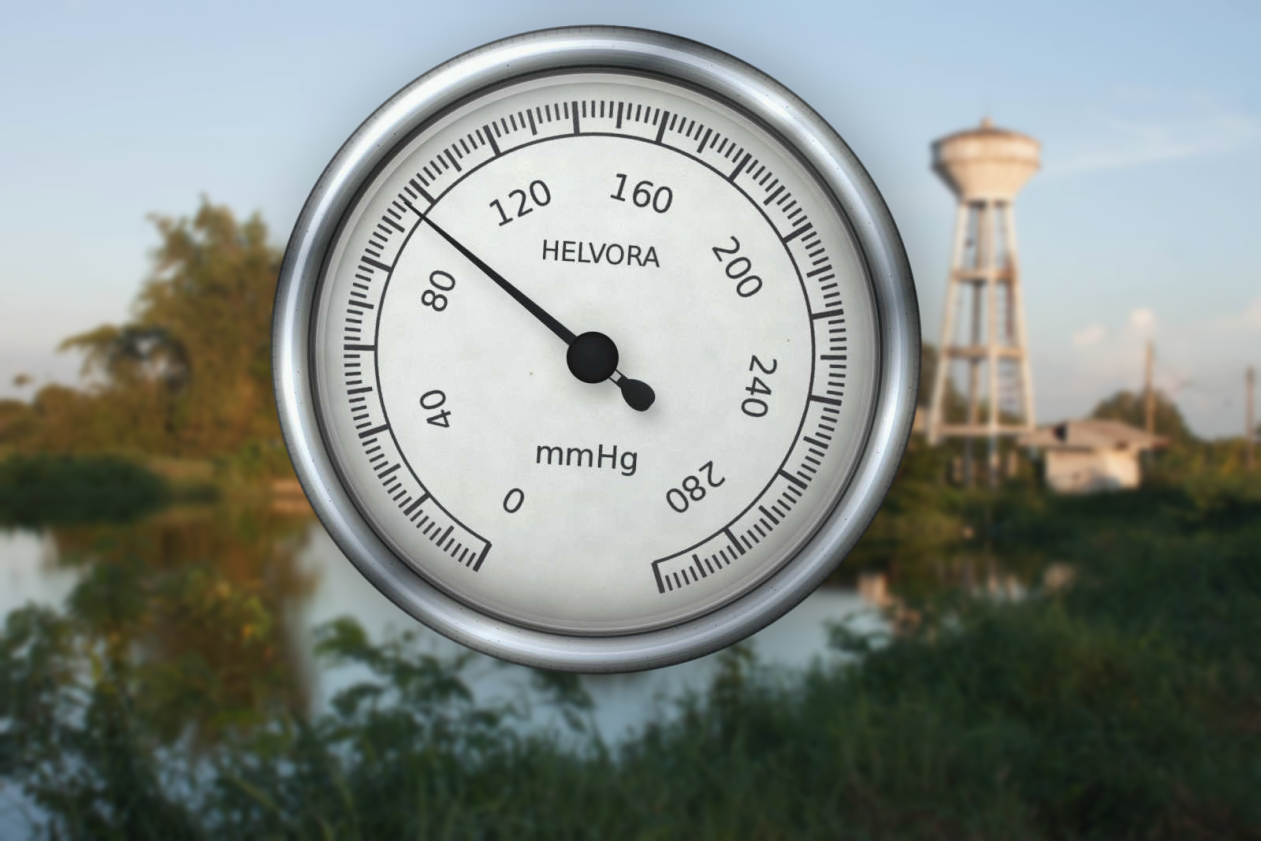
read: 96 mmHg
